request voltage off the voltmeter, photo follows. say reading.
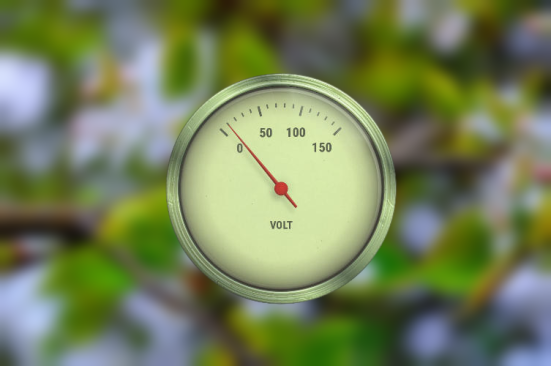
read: 10 V
